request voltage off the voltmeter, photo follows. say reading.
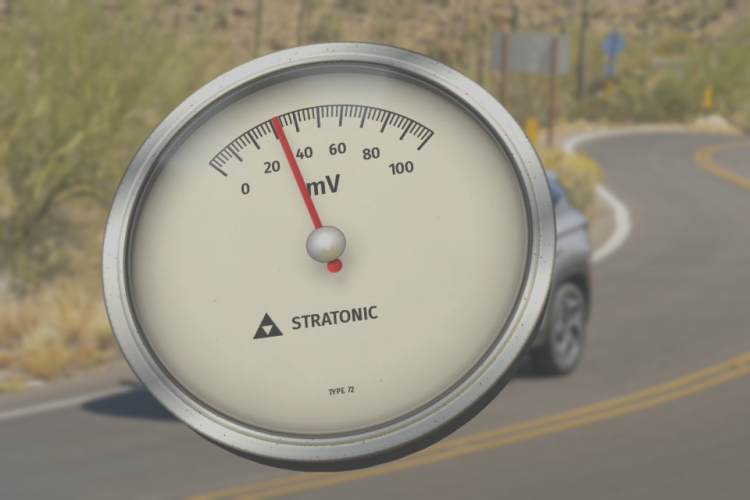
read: 32 mV
